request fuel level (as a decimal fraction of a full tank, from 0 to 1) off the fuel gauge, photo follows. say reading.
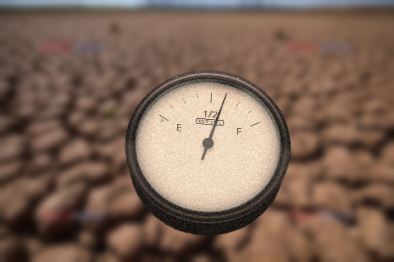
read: 0.625
